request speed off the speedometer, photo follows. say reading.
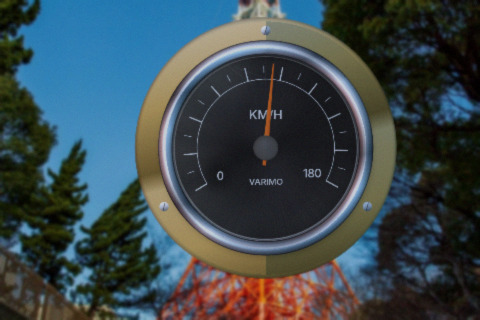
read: 95 km/h
